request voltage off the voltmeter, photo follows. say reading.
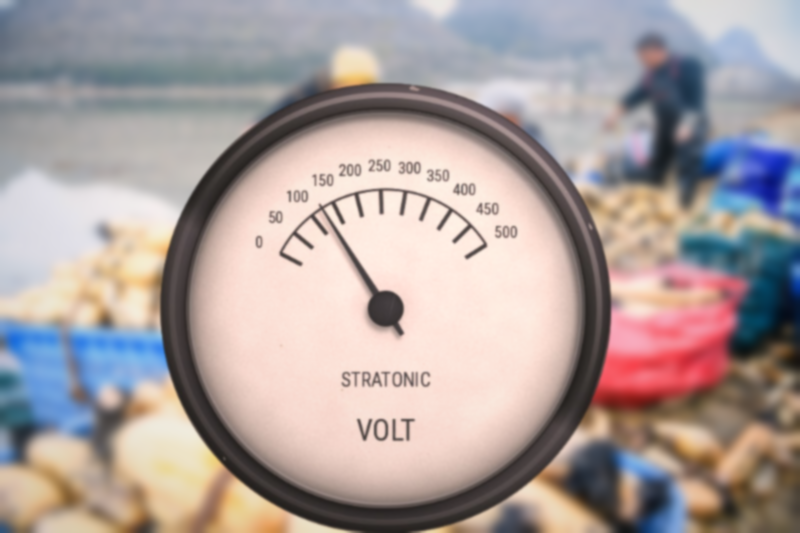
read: 125 V
